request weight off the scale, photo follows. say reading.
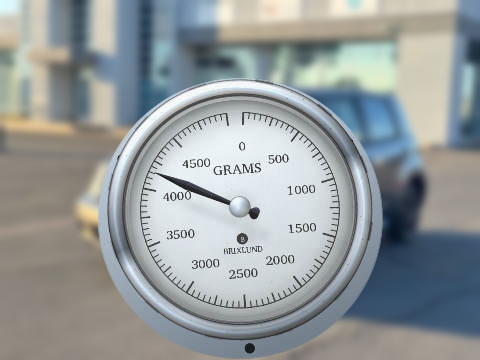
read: 4150 g
